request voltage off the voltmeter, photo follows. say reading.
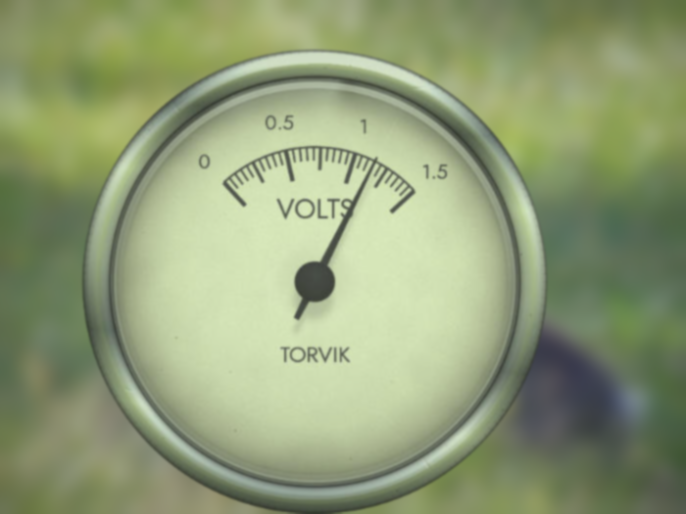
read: 1.15 V
